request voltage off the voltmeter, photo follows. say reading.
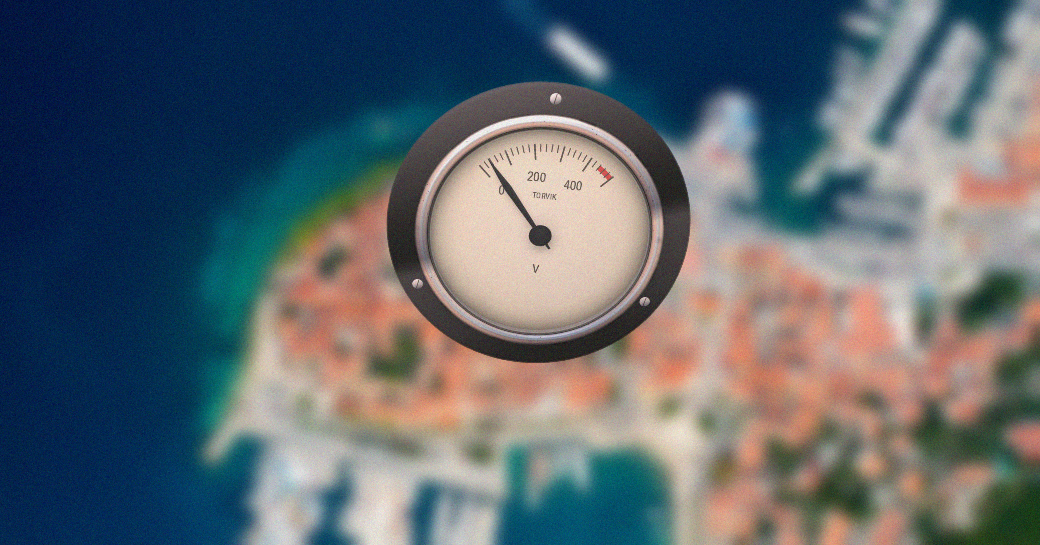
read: 40 V
